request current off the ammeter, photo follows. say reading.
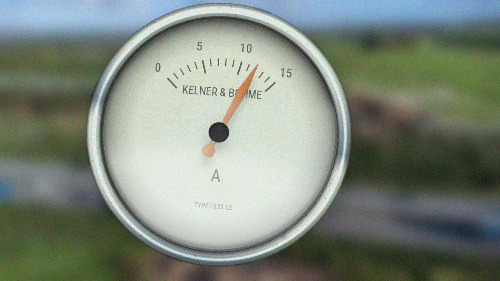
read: 12 A
